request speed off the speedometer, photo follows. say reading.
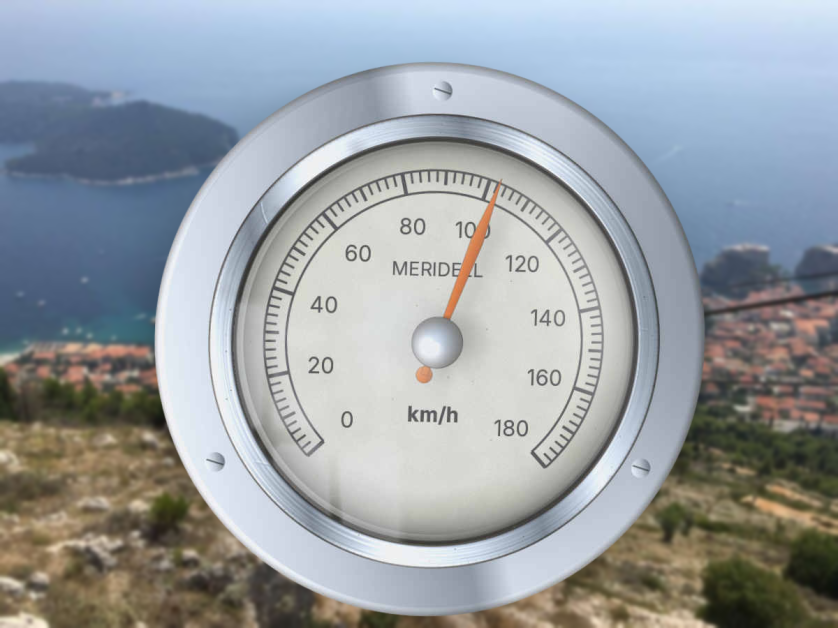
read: 102 km/h
